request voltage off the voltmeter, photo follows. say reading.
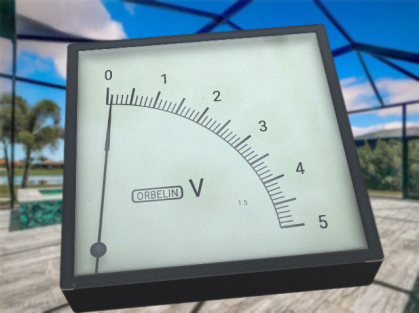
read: 0.1 V
